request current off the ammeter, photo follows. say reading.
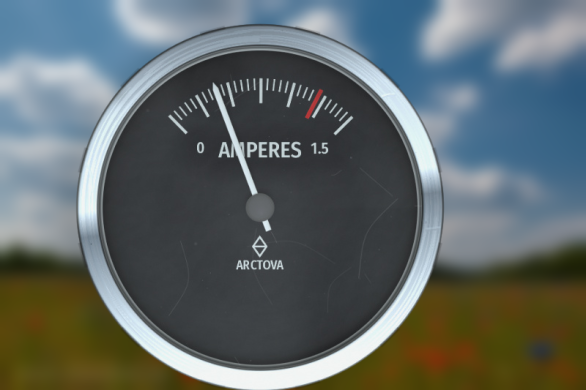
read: 0.4 A
